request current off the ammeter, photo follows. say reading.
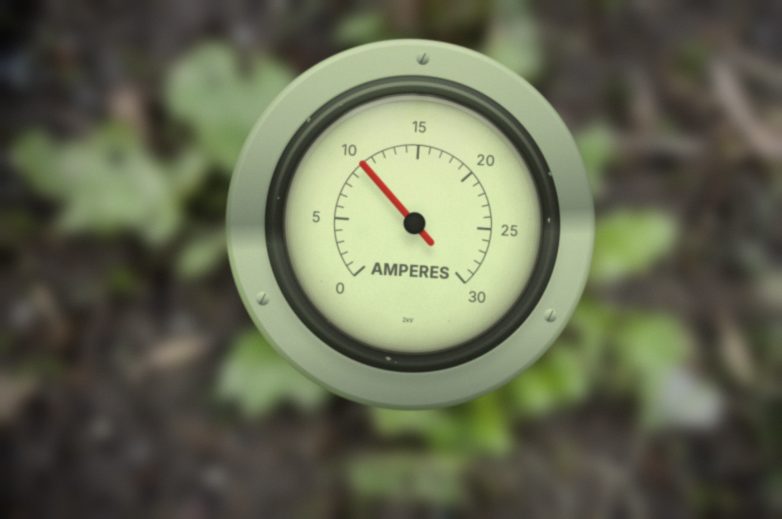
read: 10 A
